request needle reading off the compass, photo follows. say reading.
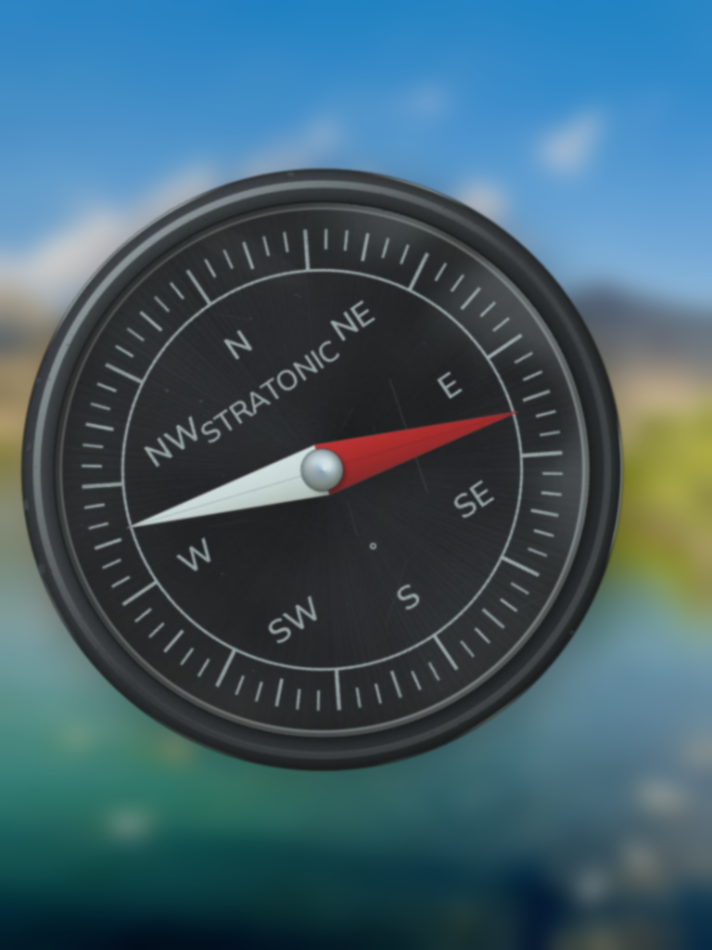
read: 107.5 °
